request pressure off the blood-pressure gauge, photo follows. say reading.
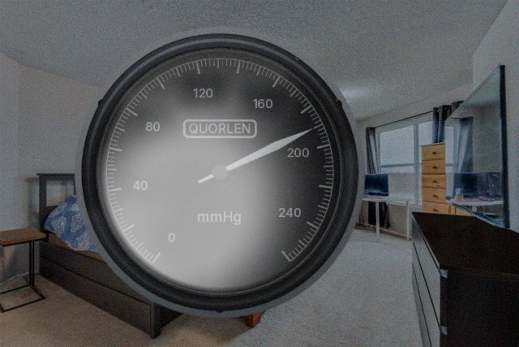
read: 190 mmHg
